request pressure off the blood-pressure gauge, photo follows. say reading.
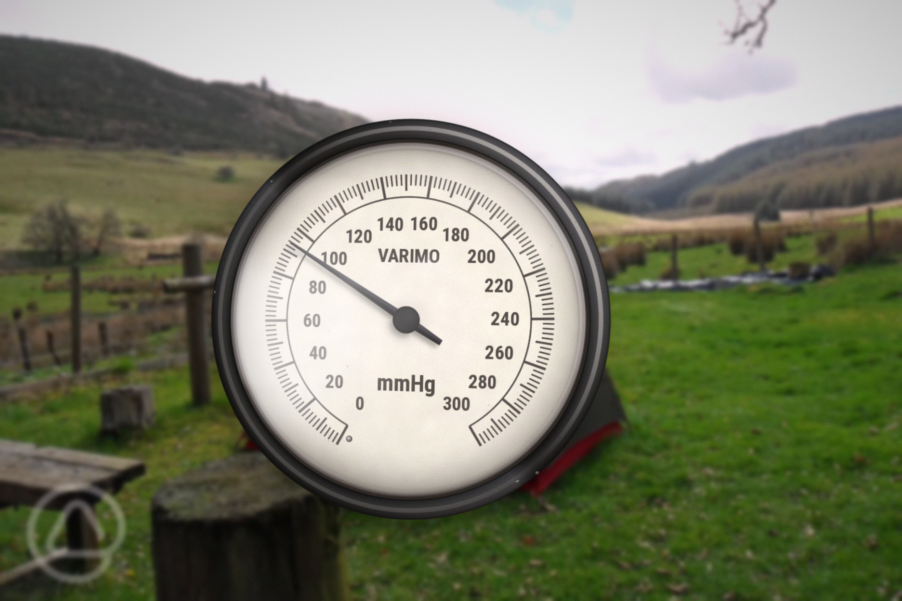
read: 94 mmHg
